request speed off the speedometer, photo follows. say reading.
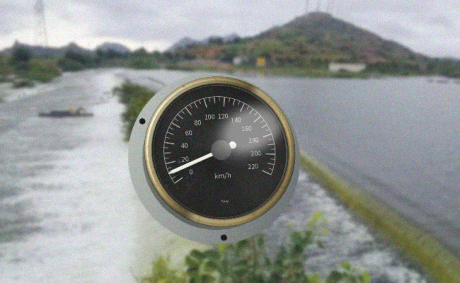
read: 10 km/h
